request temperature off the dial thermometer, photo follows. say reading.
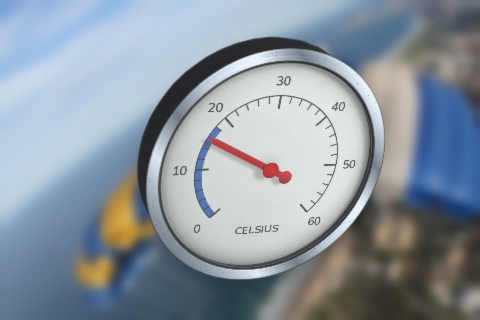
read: 16 °C
